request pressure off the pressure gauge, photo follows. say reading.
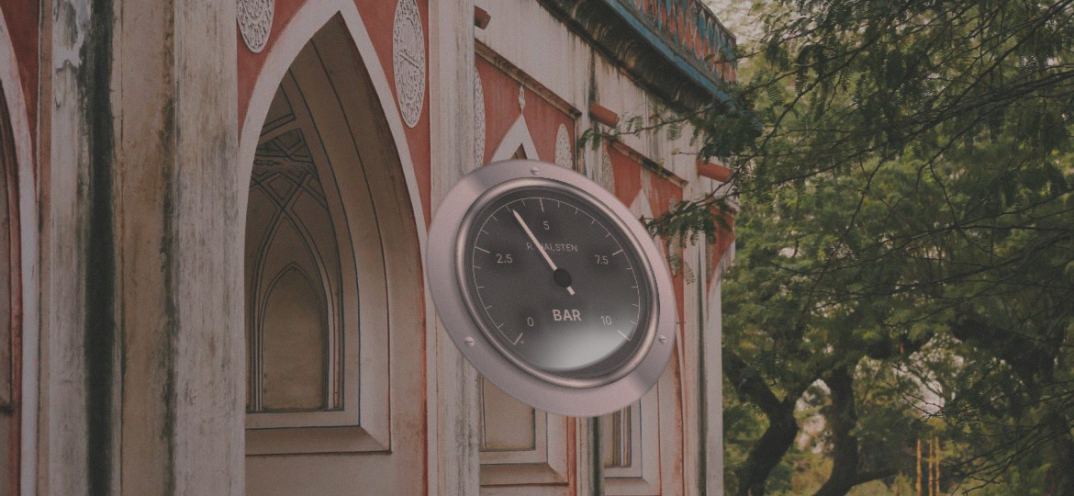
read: 4 bar
